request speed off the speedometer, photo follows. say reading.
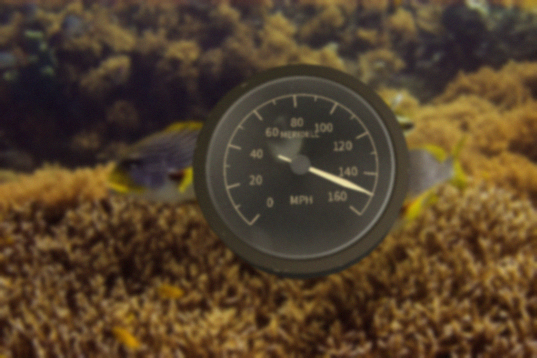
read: 150 mph
